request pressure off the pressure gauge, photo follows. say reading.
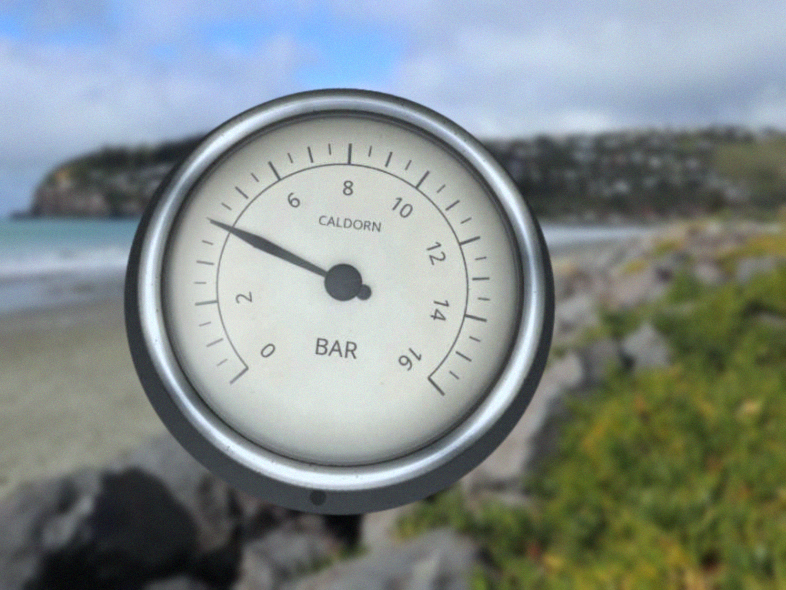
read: 4 bar
